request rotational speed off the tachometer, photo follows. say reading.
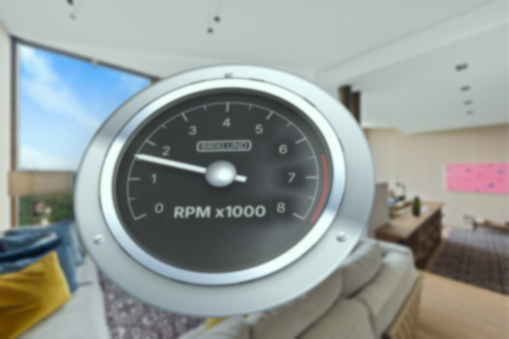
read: 1500 rpm
